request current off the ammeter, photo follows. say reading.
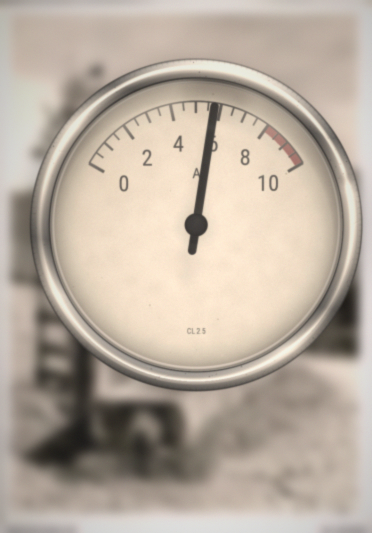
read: 5.75 A
